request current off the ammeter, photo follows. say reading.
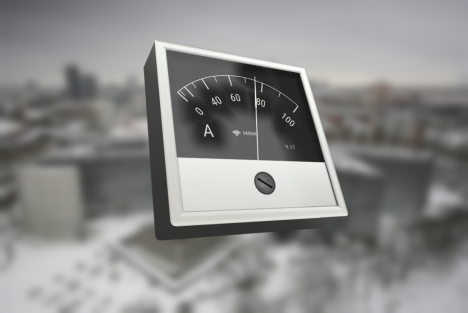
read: 75 A
